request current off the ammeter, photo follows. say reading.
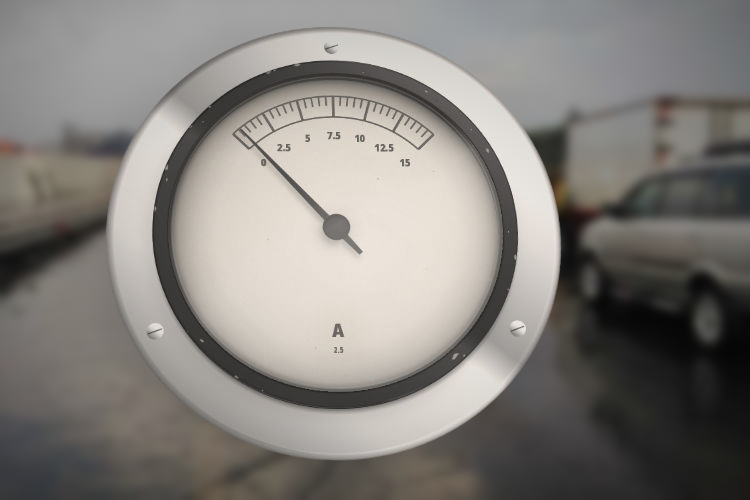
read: 0.5 A
